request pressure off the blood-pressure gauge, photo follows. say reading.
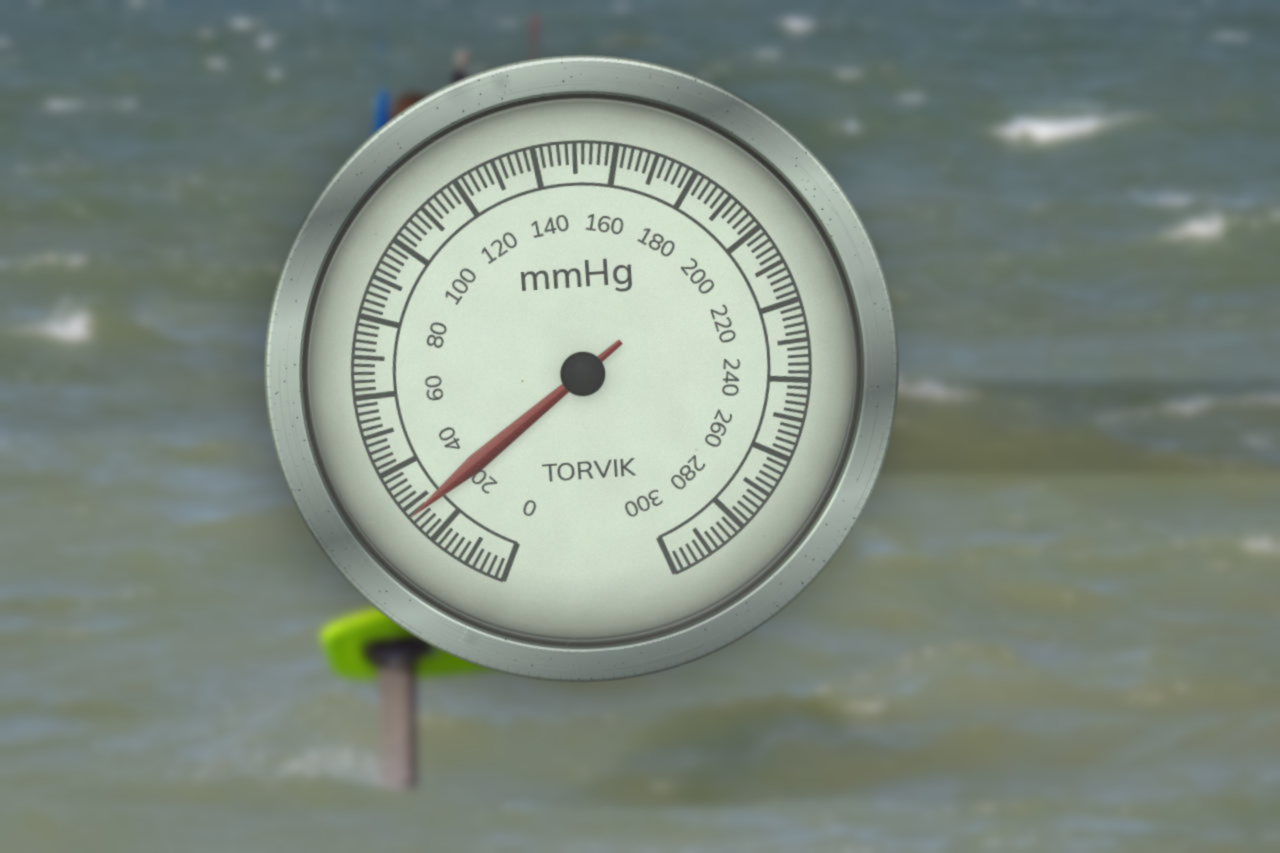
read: 28 mmHg
